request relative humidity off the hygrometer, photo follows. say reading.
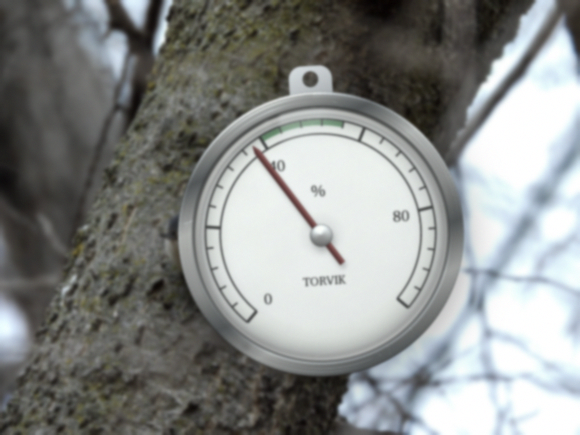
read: 38 %
